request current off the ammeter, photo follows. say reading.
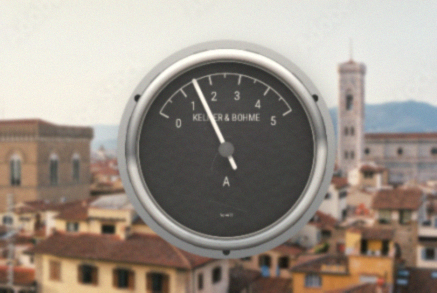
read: 1.5 A
